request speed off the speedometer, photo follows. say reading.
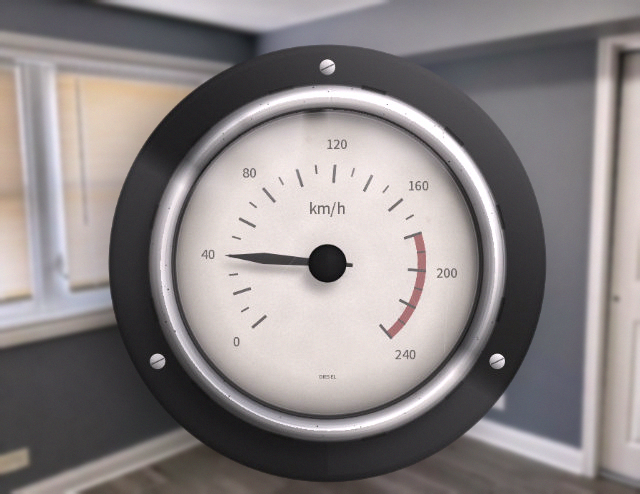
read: 40 km/h
